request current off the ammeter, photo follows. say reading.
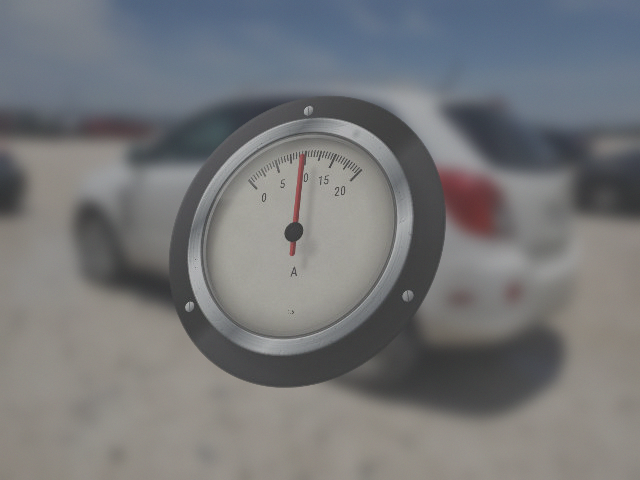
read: 10 A
